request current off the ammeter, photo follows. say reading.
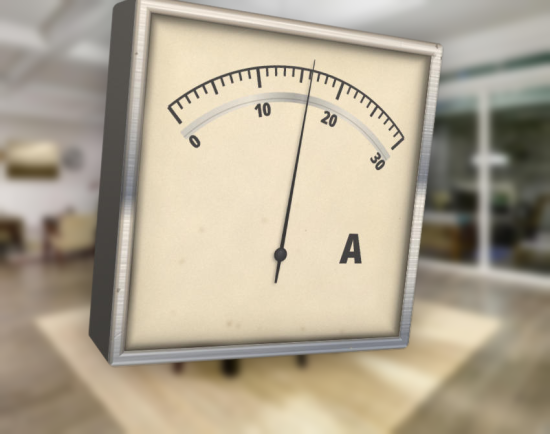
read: 16 A
